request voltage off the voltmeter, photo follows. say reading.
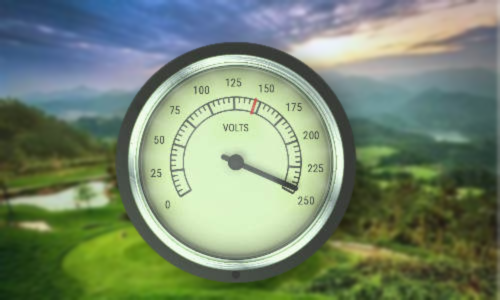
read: 245 V
